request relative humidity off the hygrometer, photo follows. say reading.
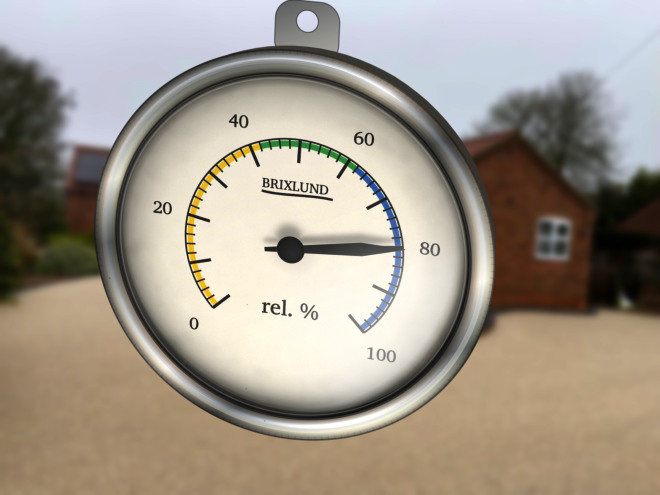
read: 80 %
